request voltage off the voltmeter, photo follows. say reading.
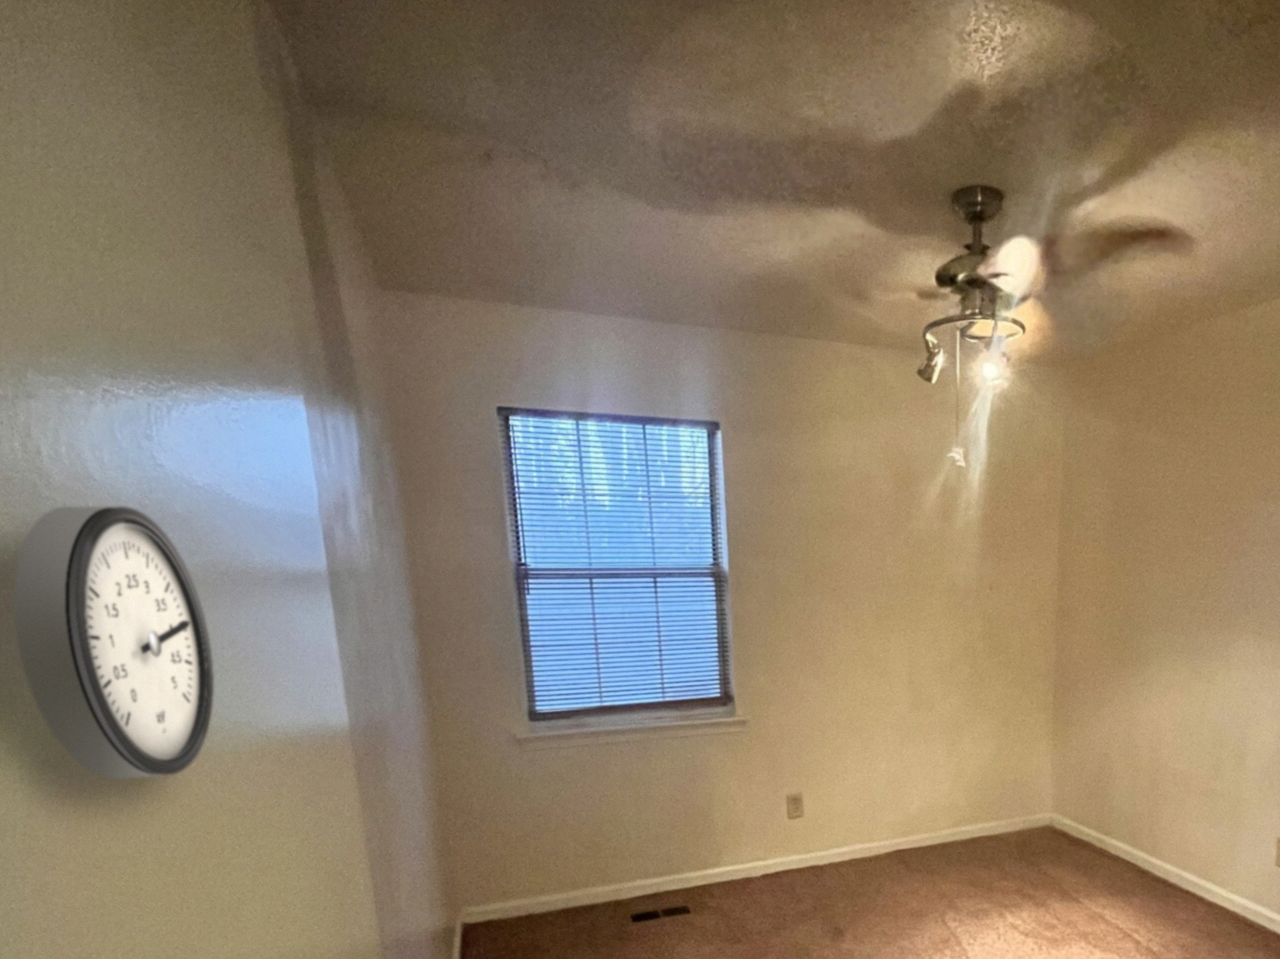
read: 4 kV
